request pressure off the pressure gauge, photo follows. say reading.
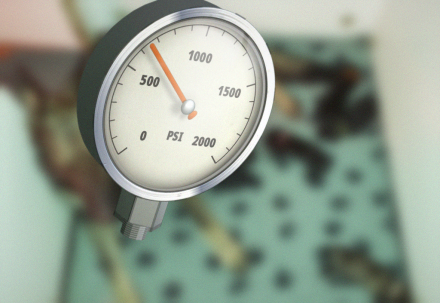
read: 650 psi
